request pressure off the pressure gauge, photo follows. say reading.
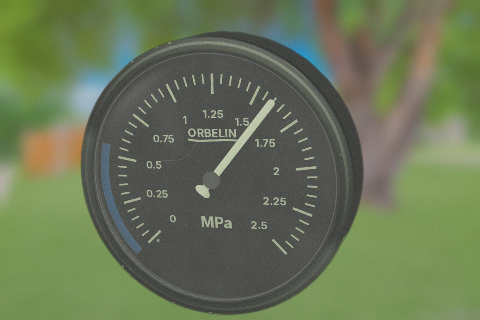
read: 1.6 MPa
